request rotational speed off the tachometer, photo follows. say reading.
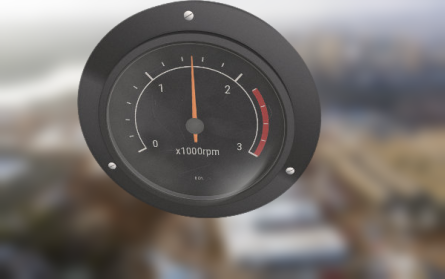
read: 1500 rpm
